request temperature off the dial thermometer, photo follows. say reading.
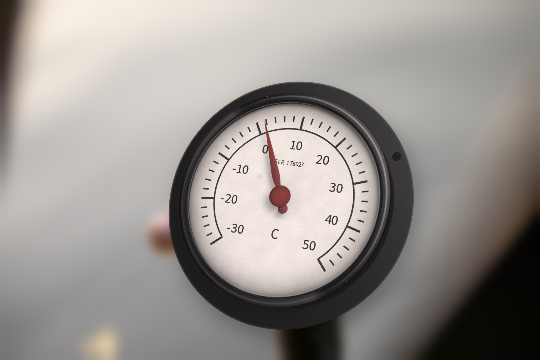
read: 2 °C
